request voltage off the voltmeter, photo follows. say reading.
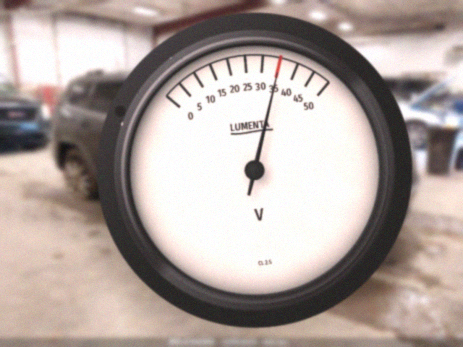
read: 35 V
